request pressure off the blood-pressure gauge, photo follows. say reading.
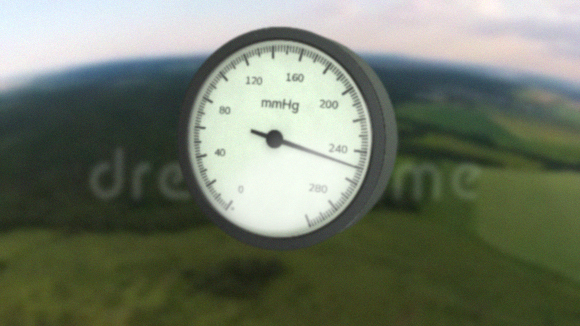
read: 250 mmHg
